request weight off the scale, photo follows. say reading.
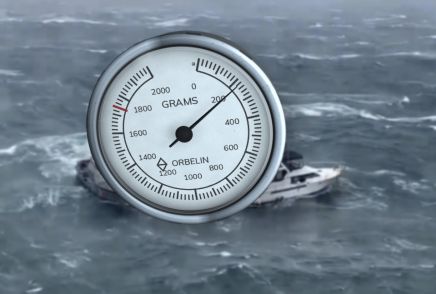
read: 220 g
